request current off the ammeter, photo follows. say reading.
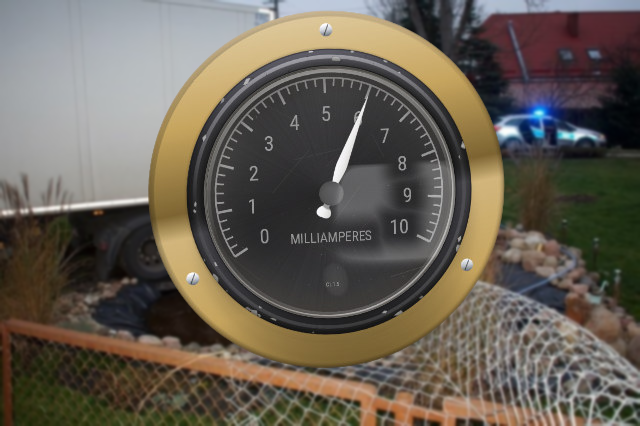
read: 6 mA
